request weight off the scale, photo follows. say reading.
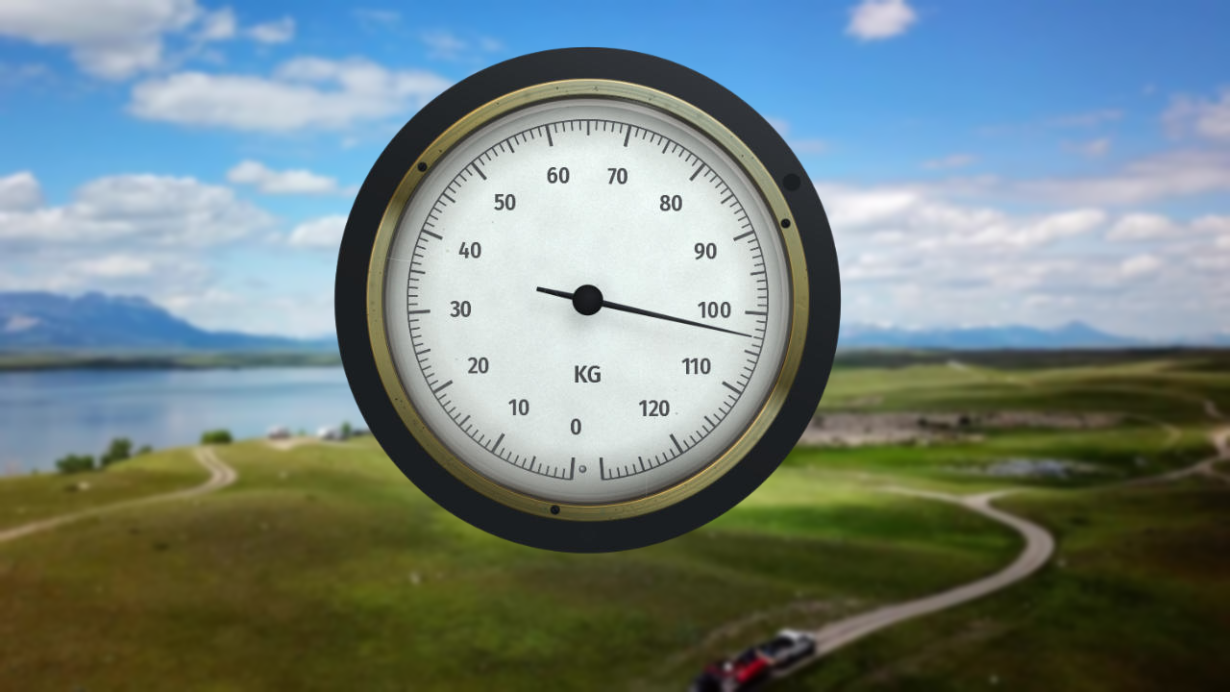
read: 103 kg
